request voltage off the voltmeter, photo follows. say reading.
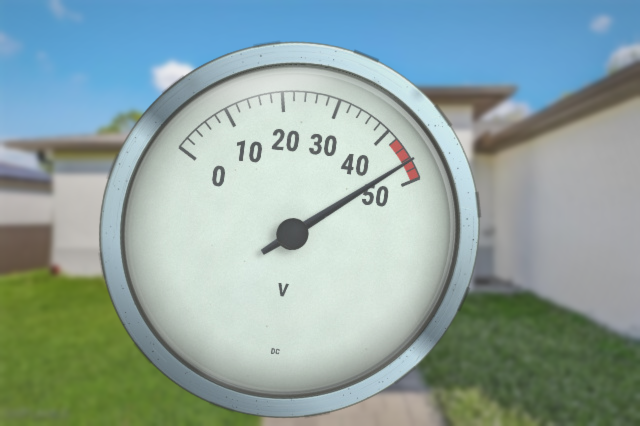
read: 46 V
